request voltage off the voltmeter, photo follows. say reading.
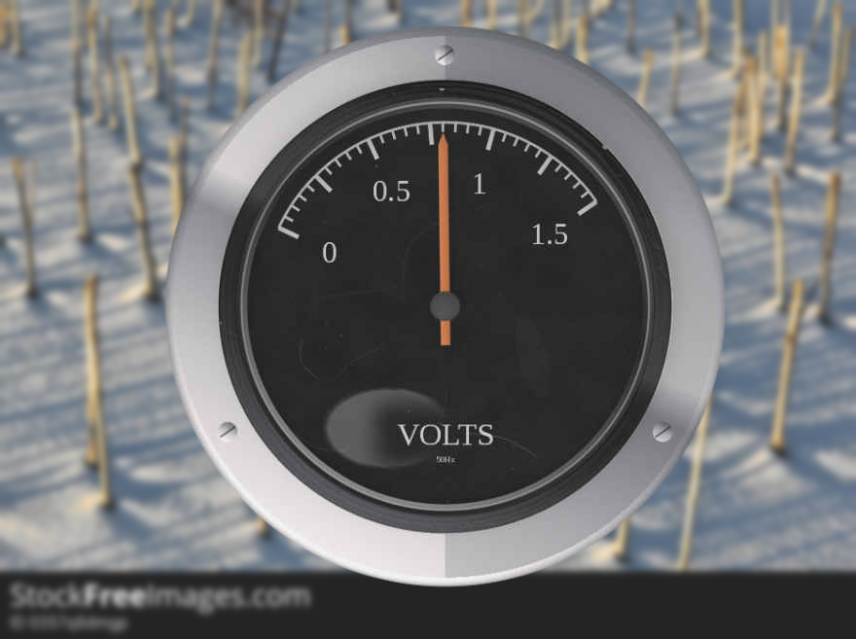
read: 0.8 V
